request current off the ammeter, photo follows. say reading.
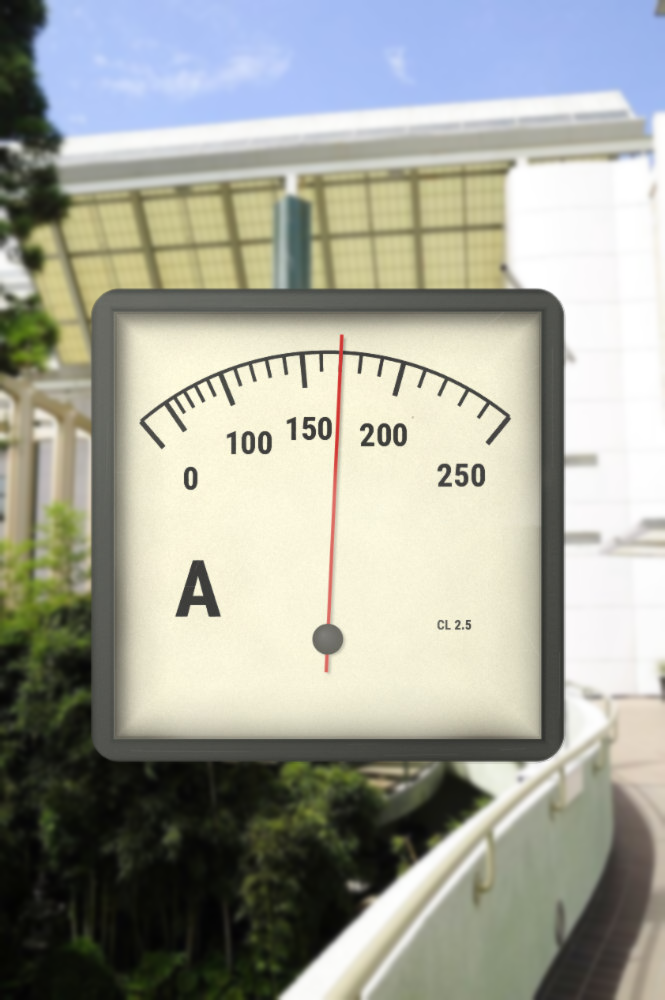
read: 170 A
